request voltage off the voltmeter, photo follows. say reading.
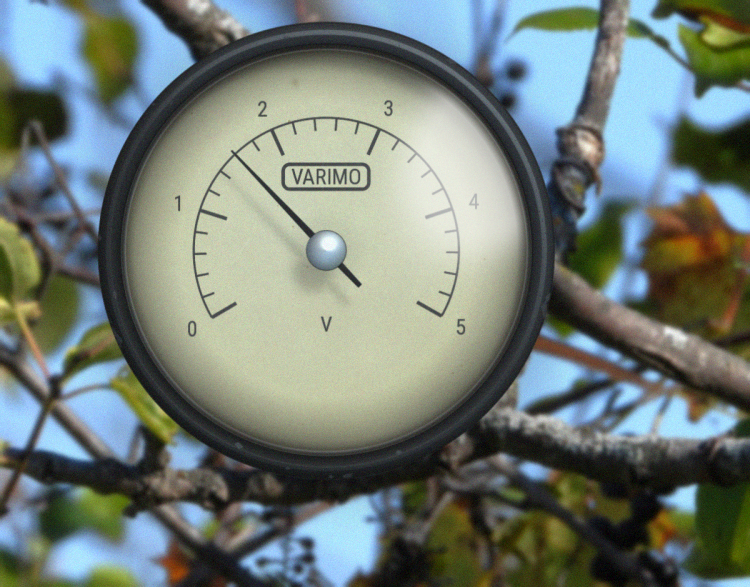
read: 1.6 V
